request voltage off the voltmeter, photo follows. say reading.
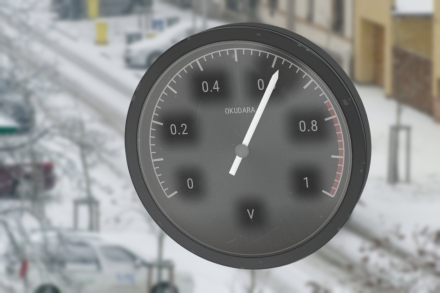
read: 0.62 V
